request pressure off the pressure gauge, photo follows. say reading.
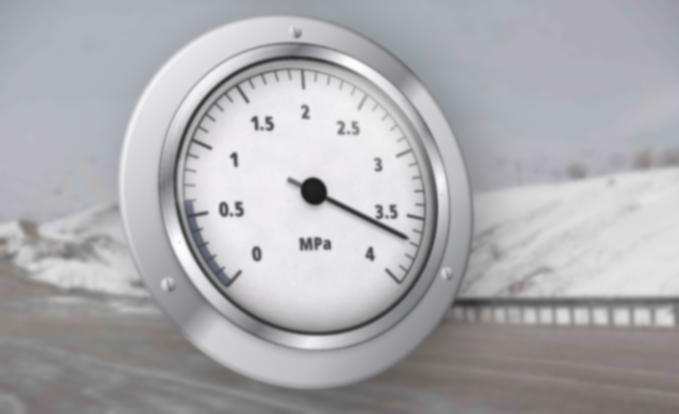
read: 3.7 MPa
